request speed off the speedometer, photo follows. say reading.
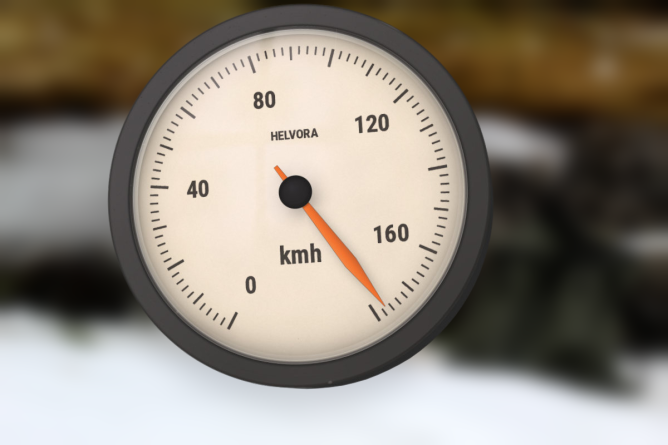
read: 177 km/h
